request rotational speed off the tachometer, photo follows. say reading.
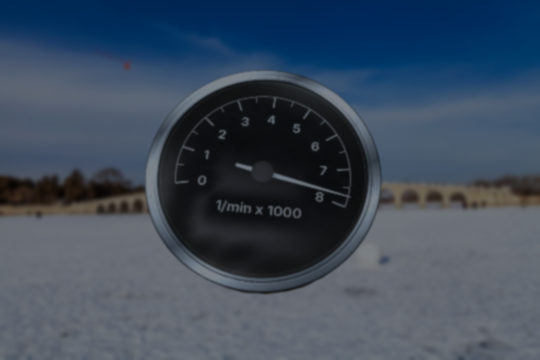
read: 7750 rpm
